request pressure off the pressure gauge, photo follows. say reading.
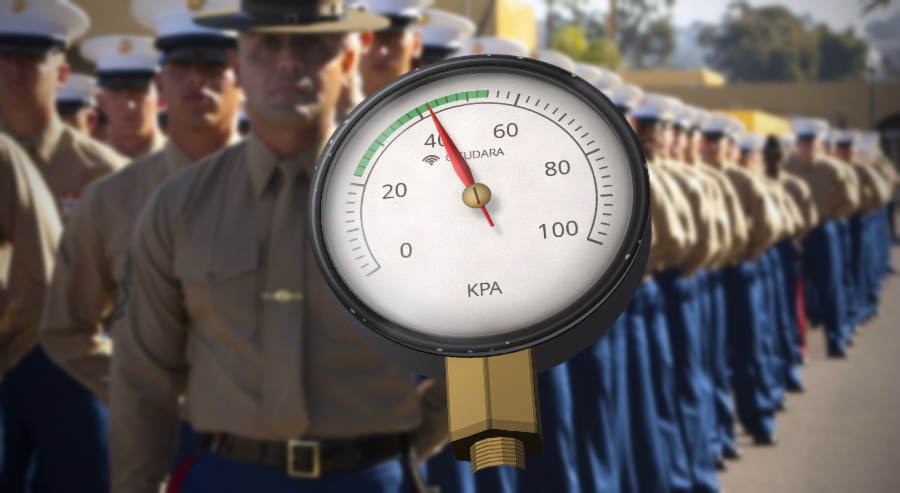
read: 42 kPa
